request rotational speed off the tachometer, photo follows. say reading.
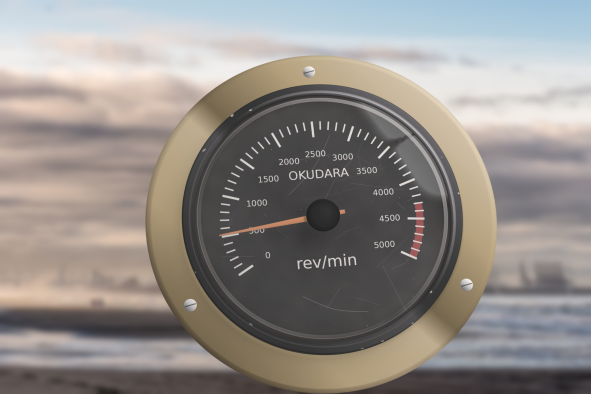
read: 500 rpm
